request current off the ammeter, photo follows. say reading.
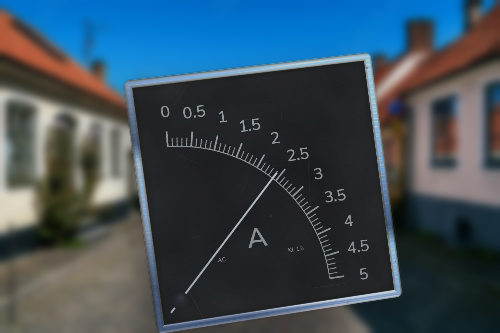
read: 2.4 A
